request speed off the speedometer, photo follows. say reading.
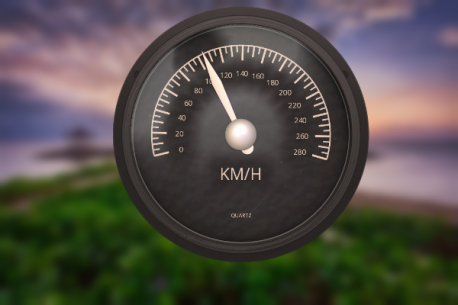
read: 105 km/h
